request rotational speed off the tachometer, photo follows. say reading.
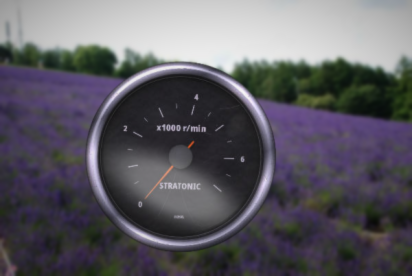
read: 0 rpm
